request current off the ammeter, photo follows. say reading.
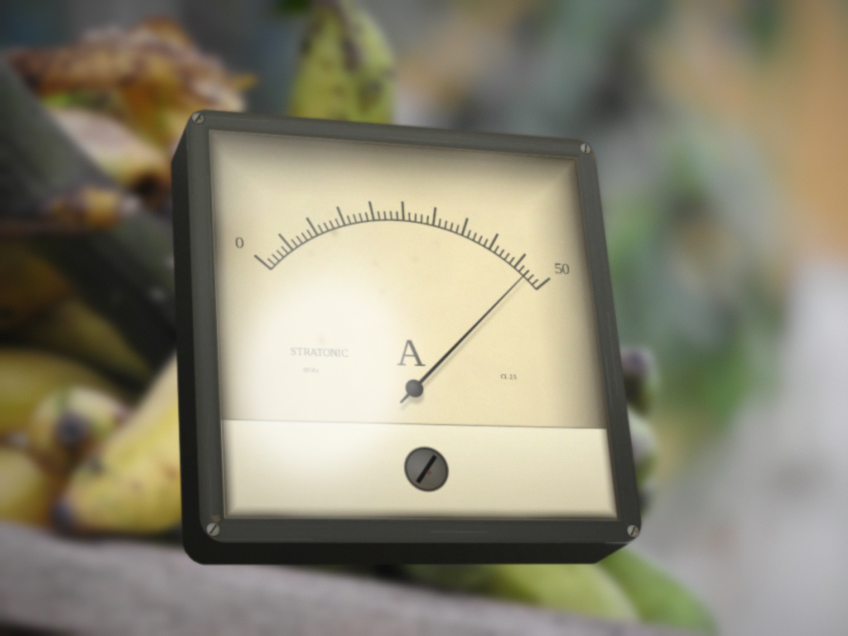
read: 47 A
